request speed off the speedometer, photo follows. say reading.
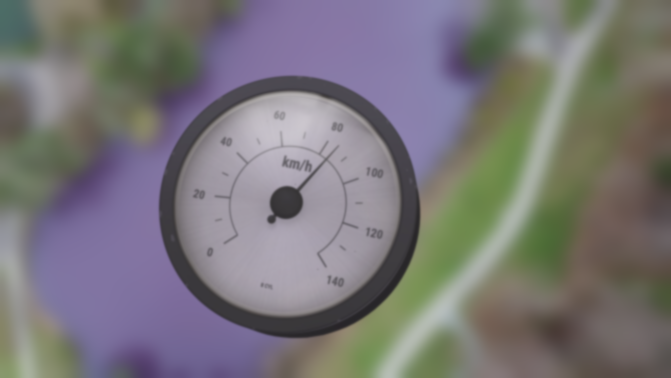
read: 85 km/h
